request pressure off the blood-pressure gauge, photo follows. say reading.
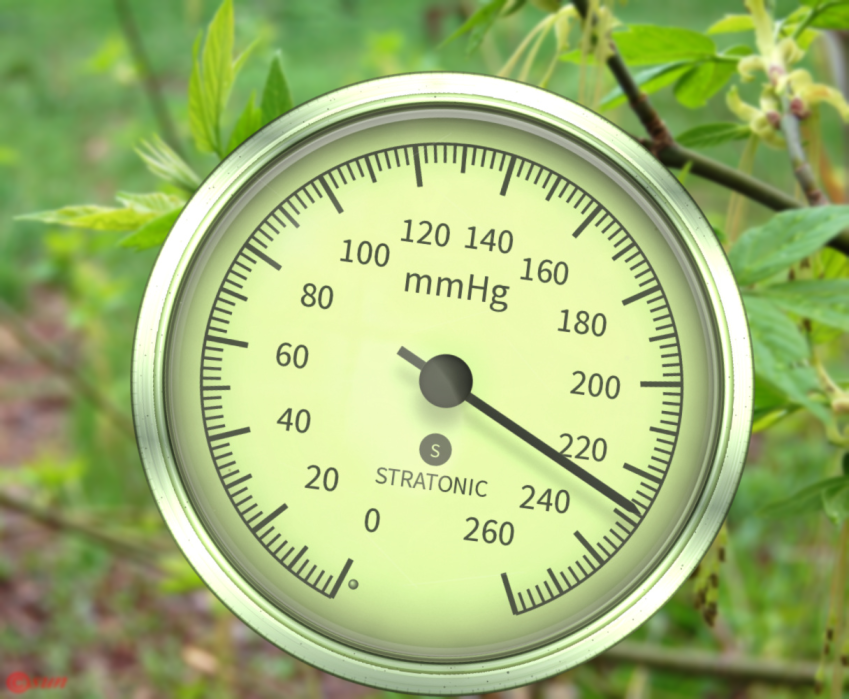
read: 228 mmHg
